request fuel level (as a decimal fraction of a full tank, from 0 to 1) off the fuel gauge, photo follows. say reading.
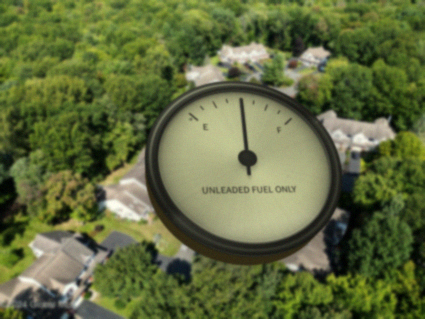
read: 0.5
